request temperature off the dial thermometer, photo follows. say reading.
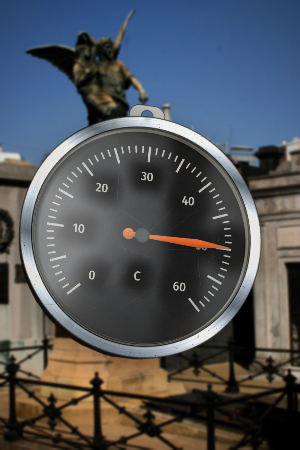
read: 50 °C
